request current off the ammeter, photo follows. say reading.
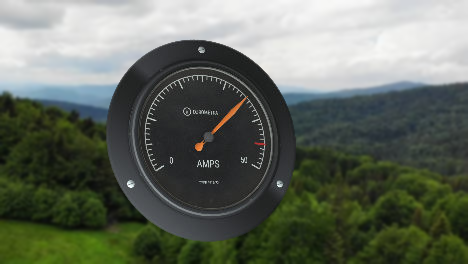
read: 35 A
